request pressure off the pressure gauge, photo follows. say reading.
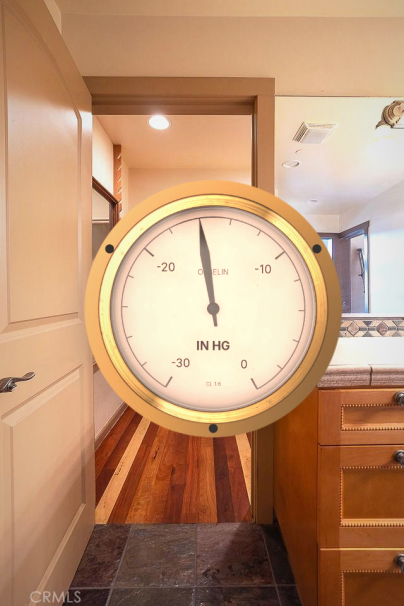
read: -16 inHg
